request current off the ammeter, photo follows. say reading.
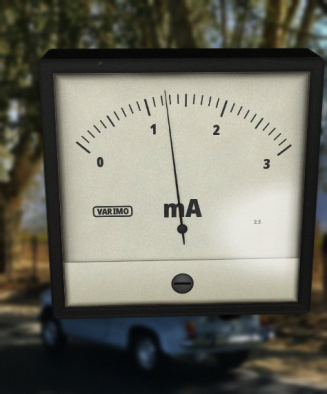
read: 1.25 mA
